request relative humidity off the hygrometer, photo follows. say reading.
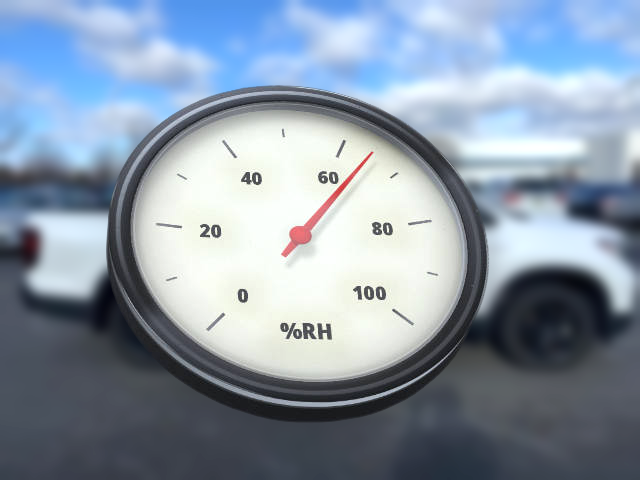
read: 65 %
